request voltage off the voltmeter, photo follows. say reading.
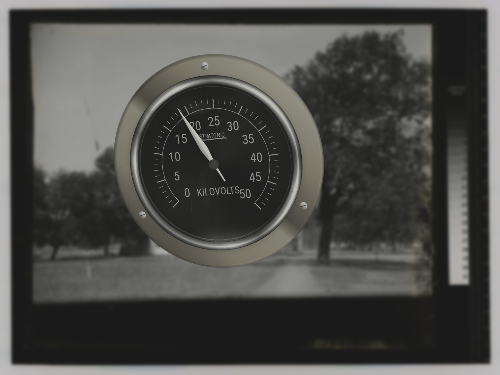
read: 19 kV
